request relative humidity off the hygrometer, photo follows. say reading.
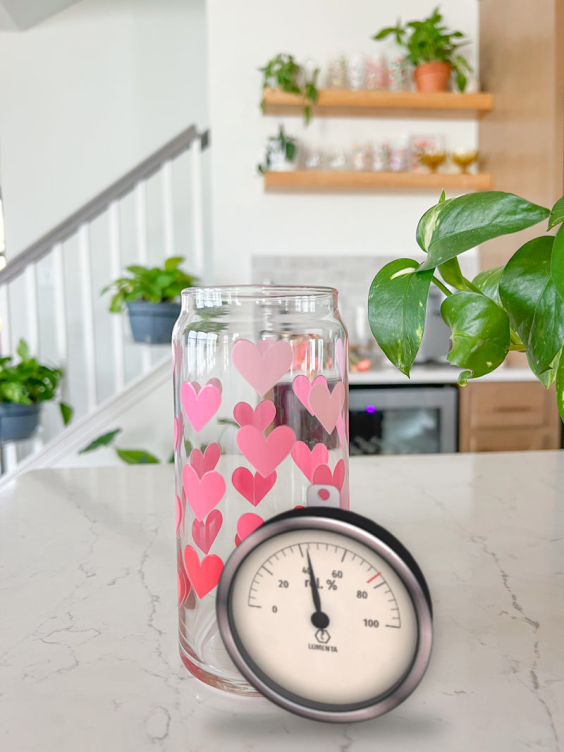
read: 44 %
